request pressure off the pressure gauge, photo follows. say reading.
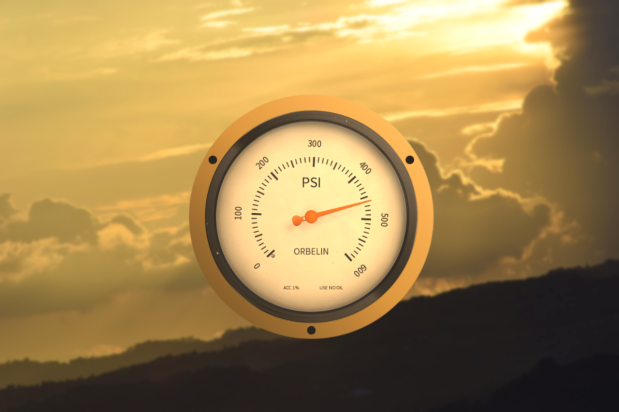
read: 460 psi
